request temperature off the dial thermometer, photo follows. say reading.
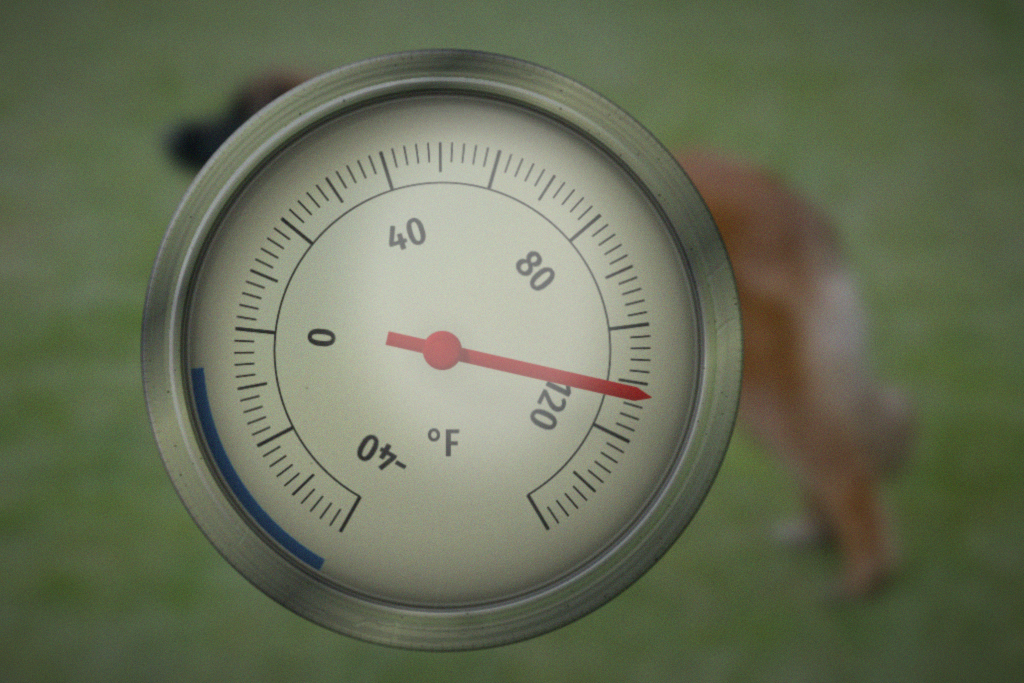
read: 112 °F
